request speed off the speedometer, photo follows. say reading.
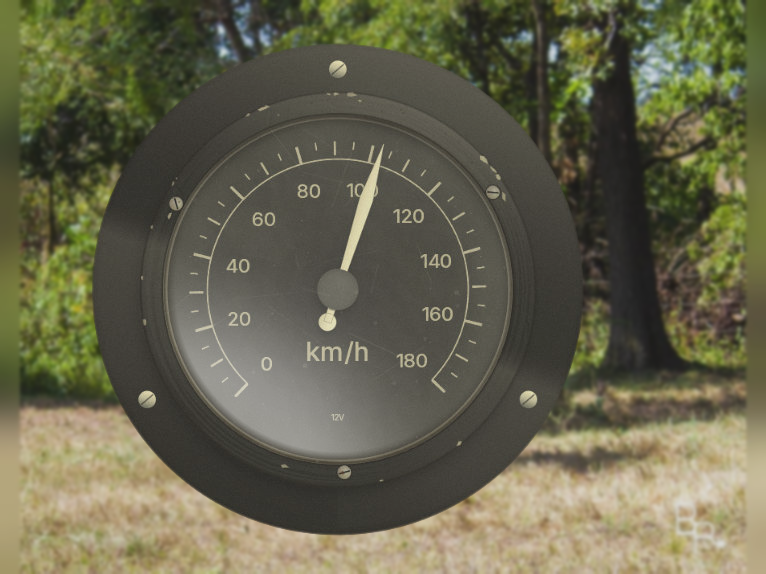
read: 102.5 km/h
